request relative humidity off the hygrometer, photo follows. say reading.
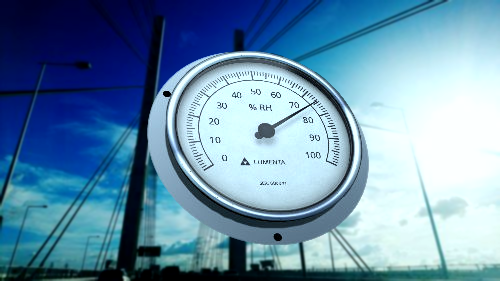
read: 75 %
